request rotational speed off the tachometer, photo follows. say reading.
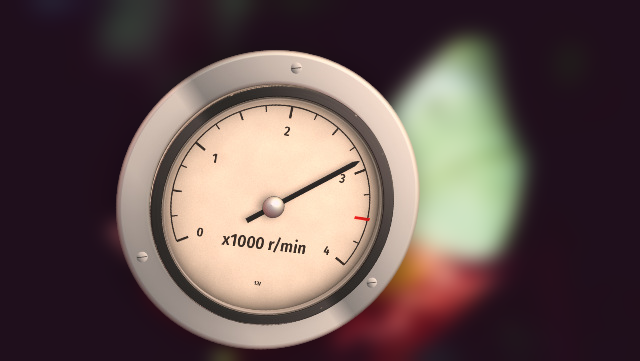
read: 2875 rpm
